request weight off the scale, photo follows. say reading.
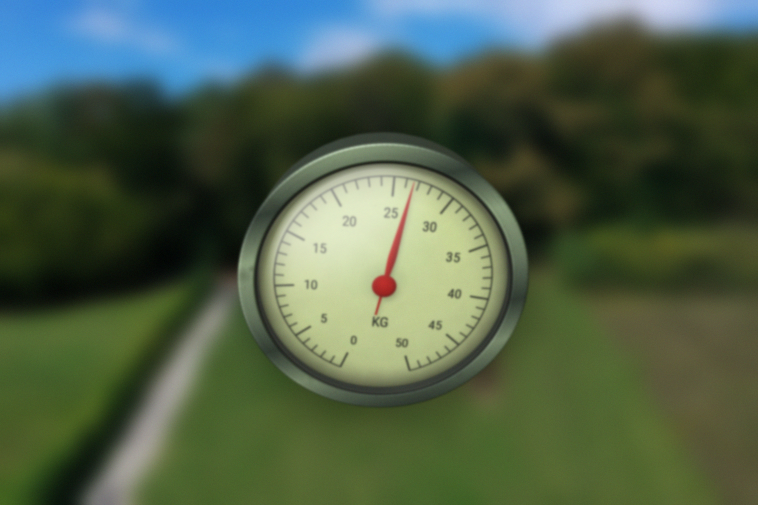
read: 26.5 kg
